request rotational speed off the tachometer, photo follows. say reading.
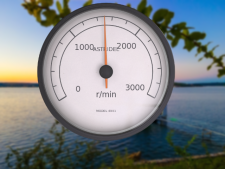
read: 1500 rpm
